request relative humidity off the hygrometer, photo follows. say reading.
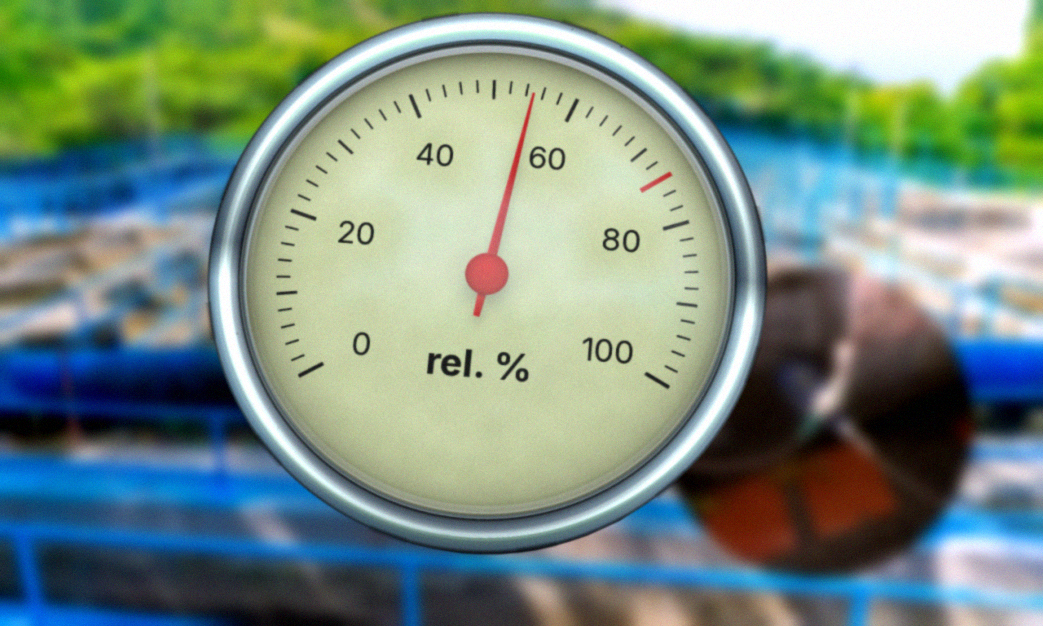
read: 55 %
